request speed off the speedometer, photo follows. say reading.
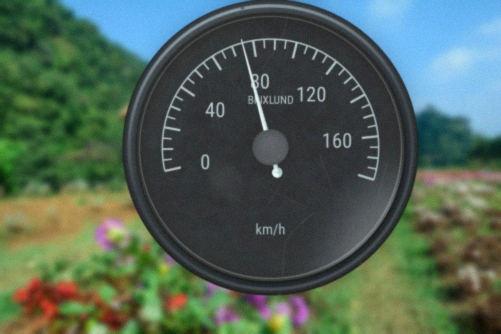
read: 75 km/h
